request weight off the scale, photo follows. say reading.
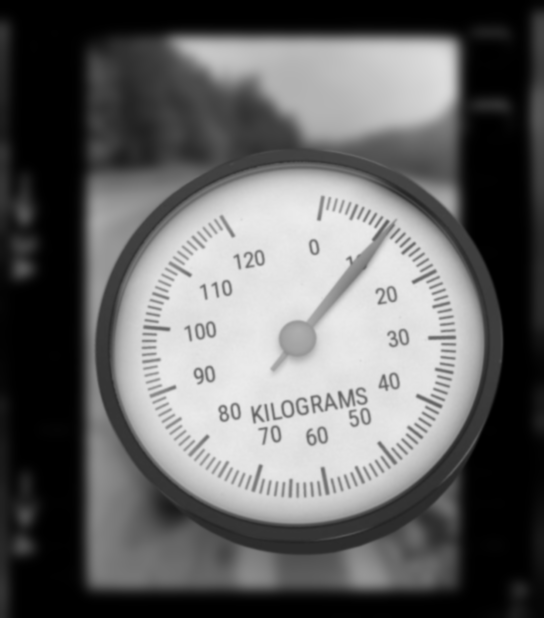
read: 11 kg
